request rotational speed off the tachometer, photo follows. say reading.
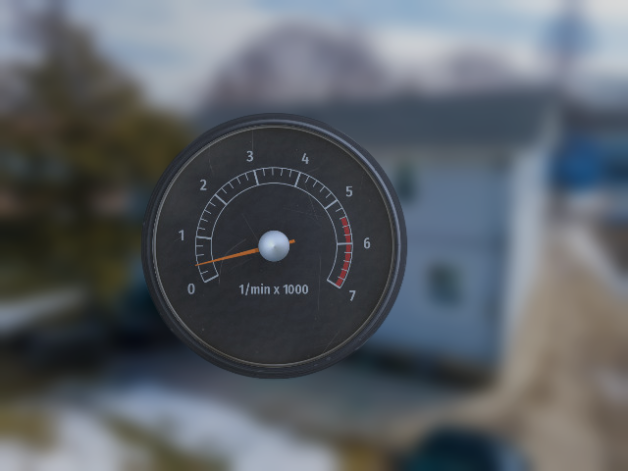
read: 400 rpm
